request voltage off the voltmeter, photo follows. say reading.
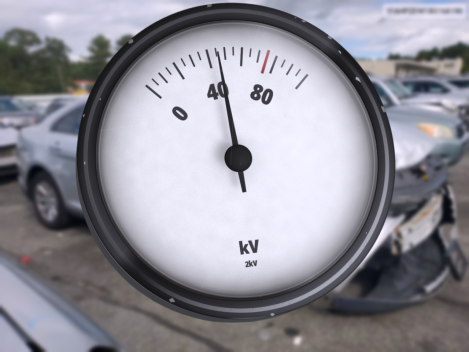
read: 45 kV
